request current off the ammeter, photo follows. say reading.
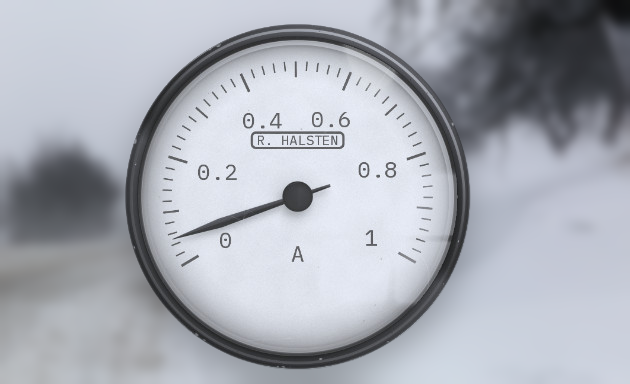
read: 0.05 A
